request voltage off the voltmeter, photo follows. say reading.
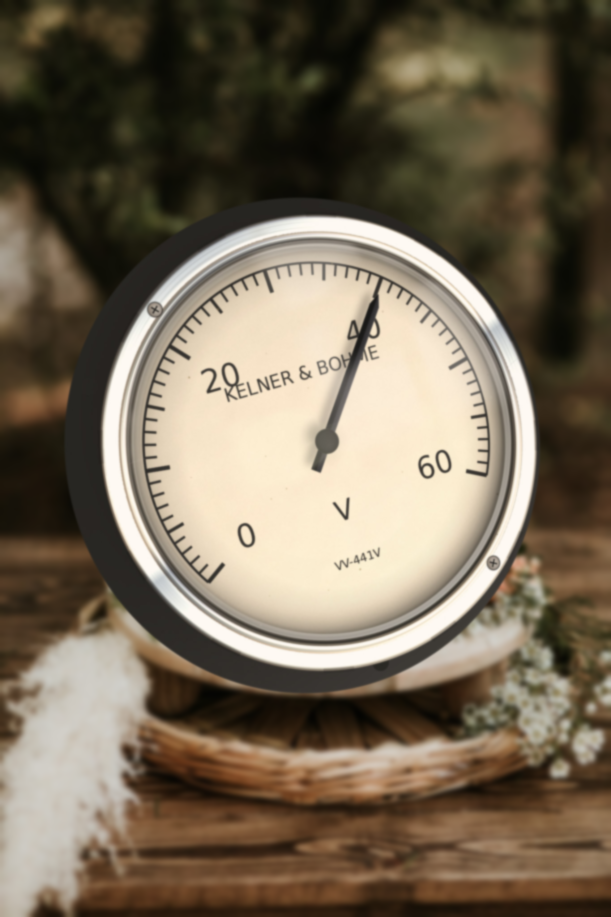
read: 40 V
